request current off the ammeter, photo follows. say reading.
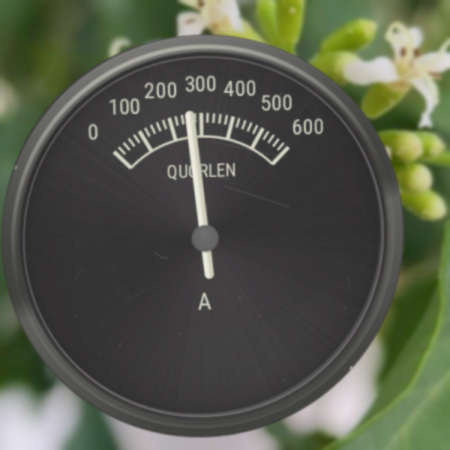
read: 260 A
